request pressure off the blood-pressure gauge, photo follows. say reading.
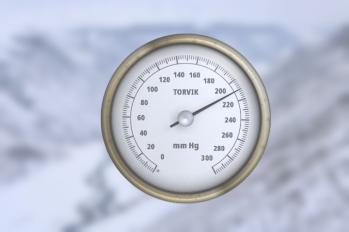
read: 210 mmHg
